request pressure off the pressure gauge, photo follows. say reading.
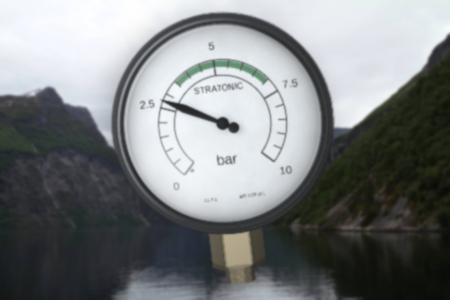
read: 2.75 bar
